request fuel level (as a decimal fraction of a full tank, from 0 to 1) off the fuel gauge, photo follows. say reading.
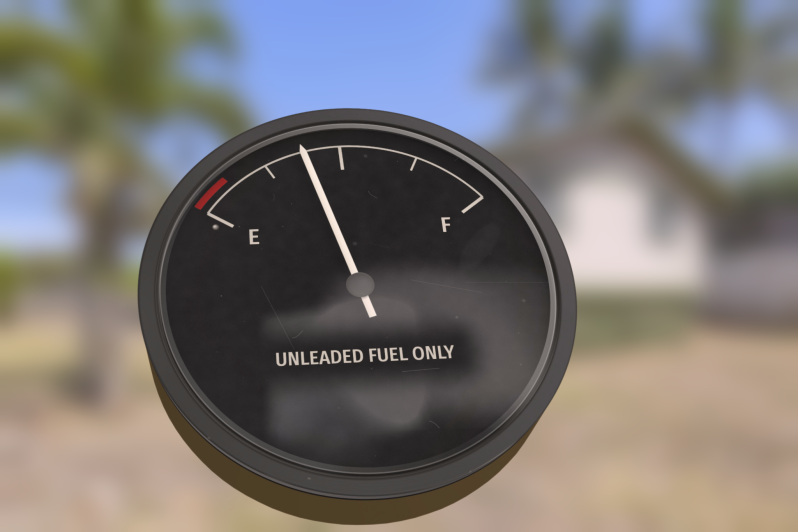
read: 0.375
